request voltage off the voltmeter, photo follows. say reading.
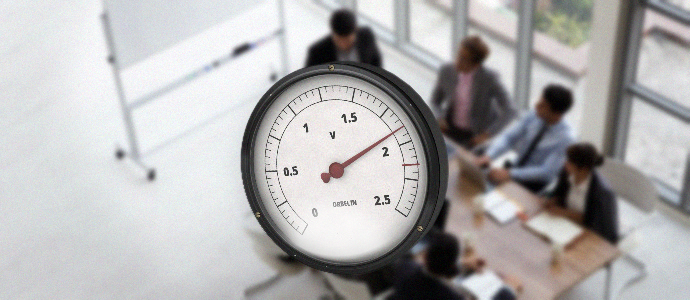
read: 1.9 V
